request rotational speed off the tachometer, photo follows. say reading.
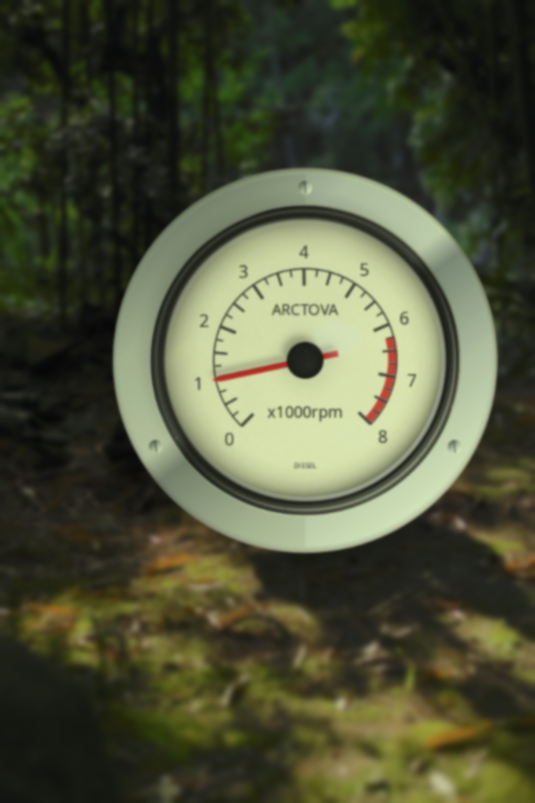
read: 1000 rpm
